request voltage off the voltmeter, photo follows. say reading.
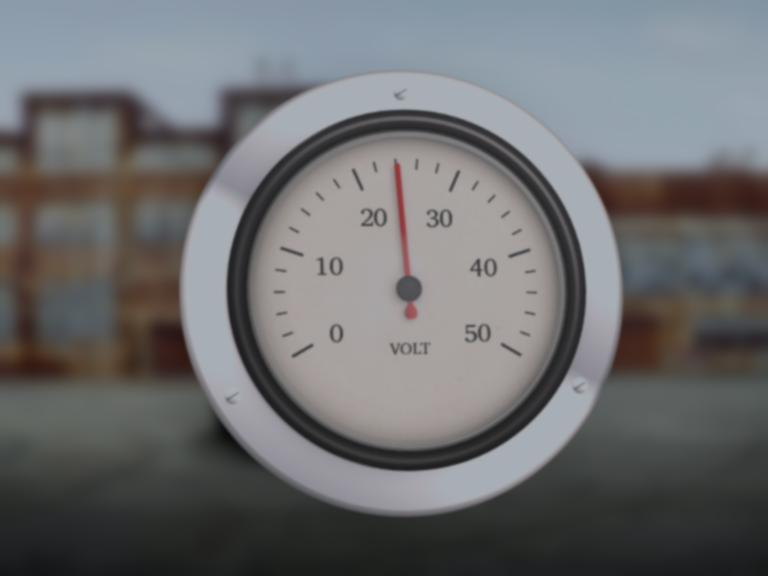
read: 24 V
